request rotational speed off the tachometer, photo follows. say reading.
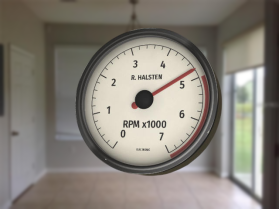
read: 4800 rpm
